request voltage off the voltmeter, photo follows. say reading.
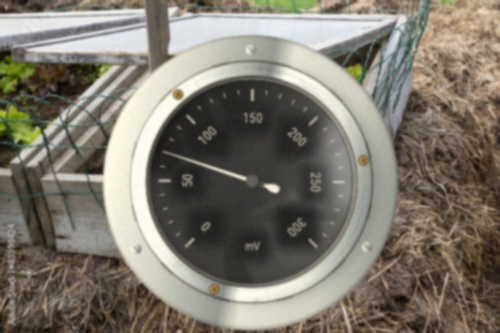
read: 70 mV
